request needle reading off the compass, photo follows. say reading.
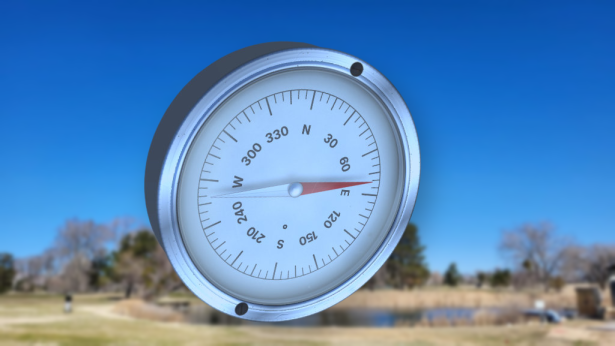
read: 80 °
